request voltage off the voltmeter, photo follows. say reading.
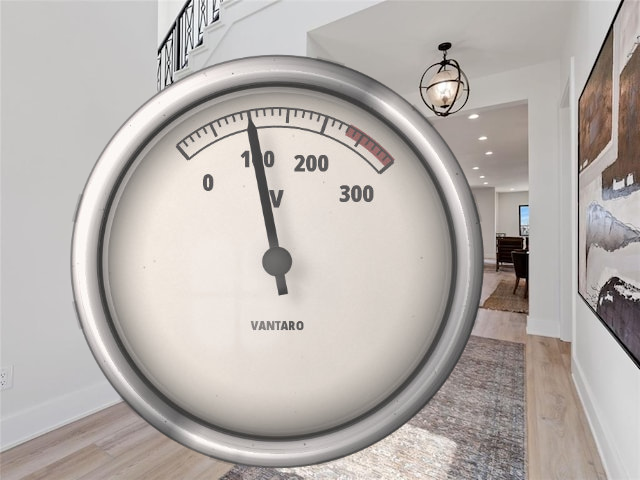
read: 100 V
